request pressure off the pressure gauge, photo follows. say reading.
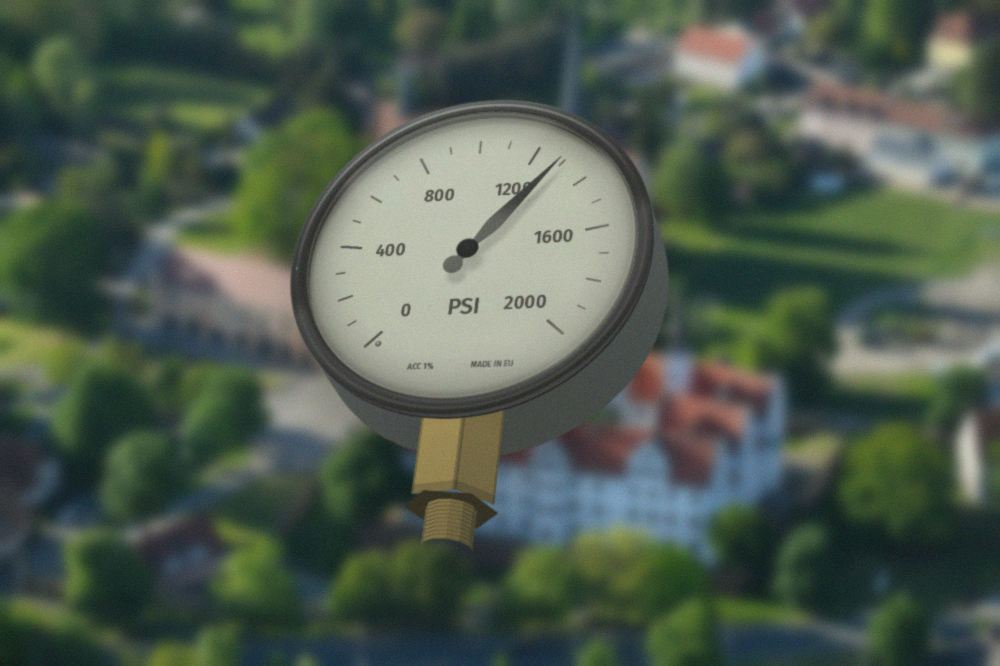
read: 1300 psi
